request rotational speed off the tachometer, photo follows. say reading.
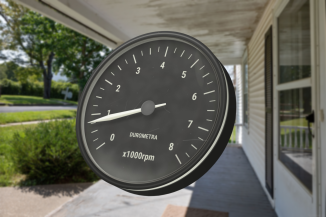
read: 750 rpm
